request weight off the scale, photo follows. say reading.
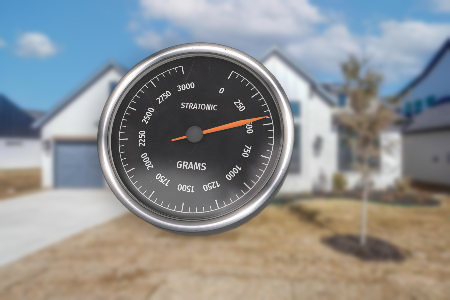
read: 450 g
